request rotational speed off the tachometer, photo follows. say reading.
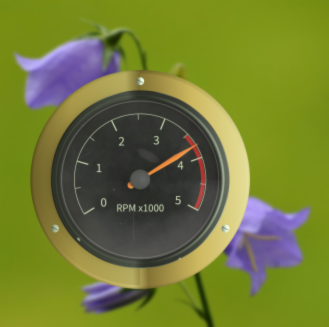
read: 3750 rpm
